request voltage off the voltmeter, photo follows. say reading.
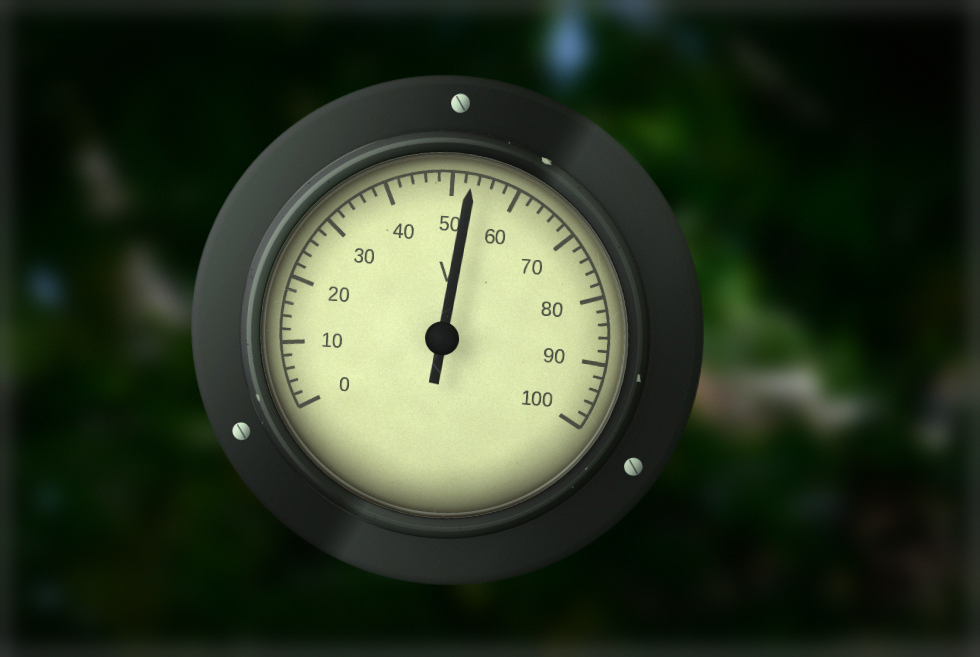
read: 53 V
